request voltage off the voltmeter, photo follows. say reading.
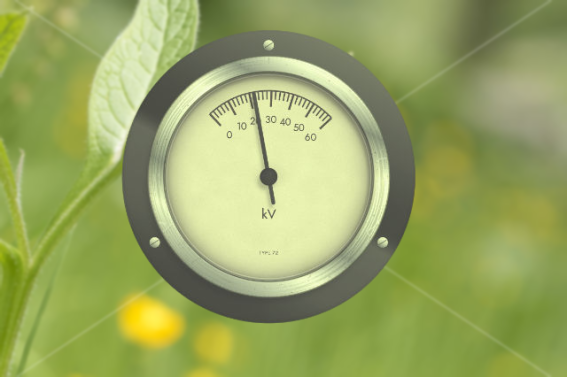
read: 22 kV
